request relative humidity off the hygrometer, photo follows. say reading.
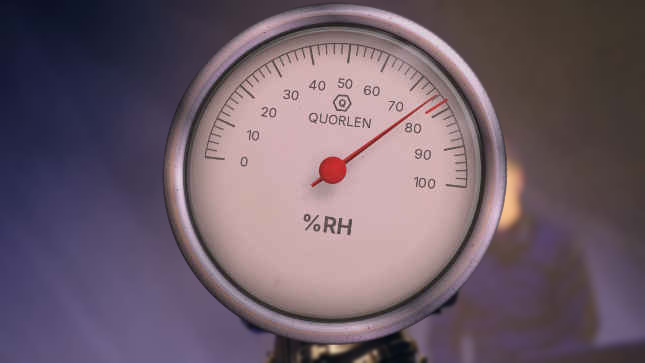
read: 76 %
